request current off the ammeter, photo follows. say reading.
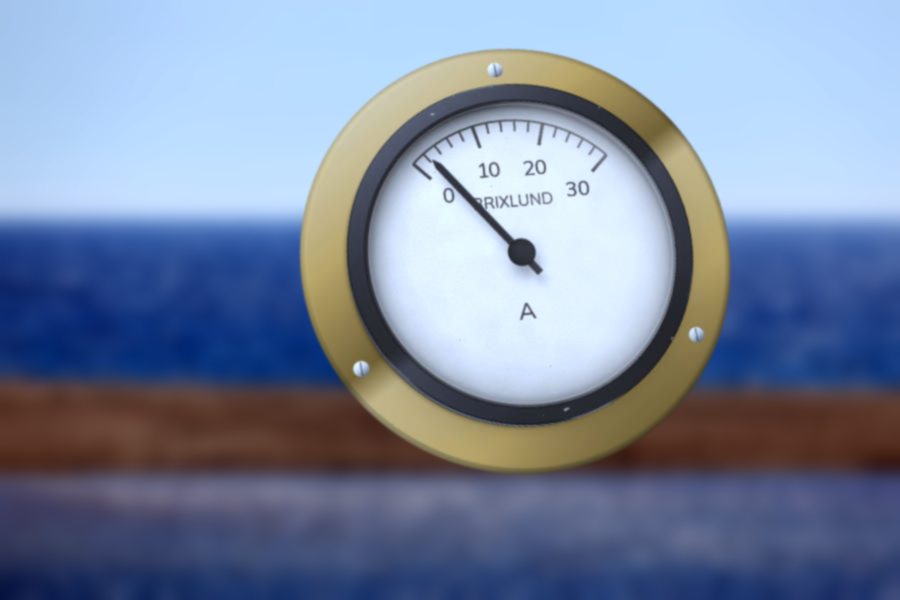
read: 2 A
